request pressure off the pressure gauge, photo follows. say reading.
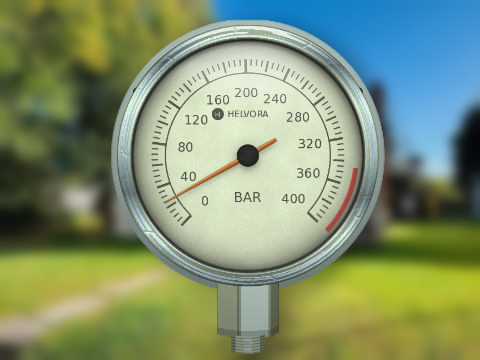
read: 25 bar
